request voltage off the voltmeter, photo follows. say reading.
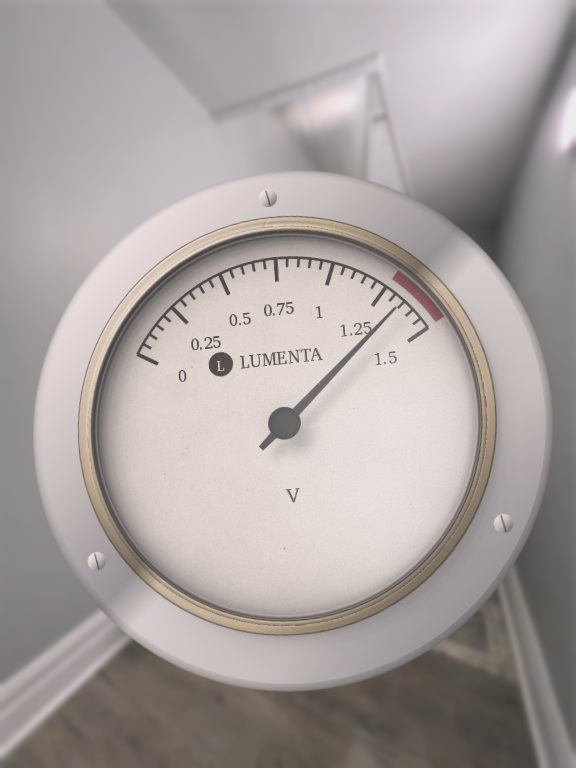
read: 1.35 V
